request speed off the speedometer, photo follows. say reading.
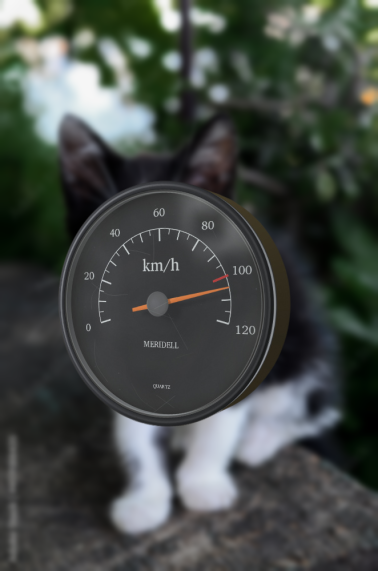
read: 105 km/h
